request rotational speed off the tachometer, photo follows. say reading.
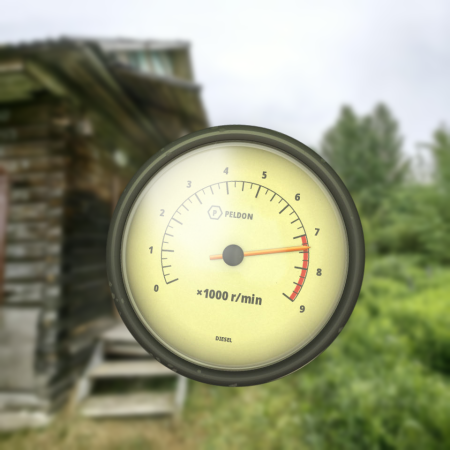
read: 7375 rpm
